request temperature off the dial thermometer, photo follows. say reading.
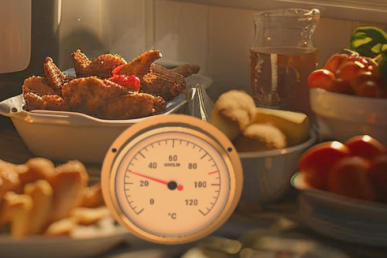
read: 28 °C
